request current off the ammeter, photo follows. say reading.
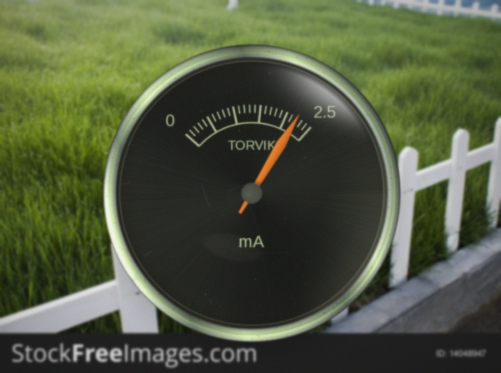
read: 2.2 mA
